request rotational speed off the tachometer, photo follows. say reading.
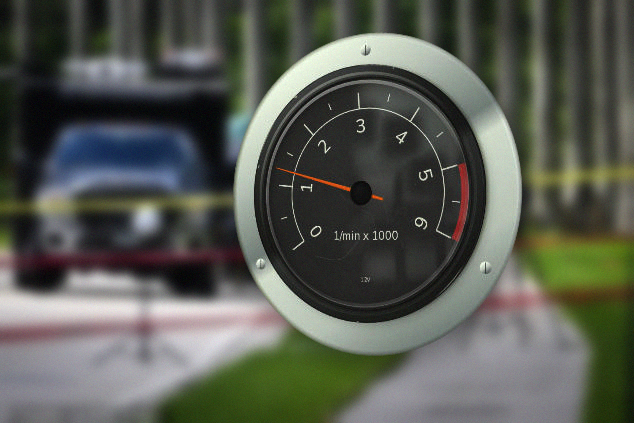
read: 1250 rpm
